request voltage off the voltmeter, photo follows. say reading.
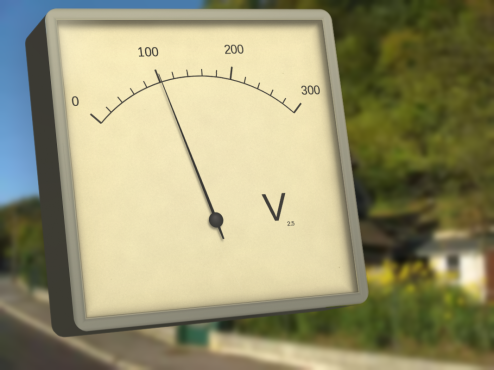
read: 100 V
